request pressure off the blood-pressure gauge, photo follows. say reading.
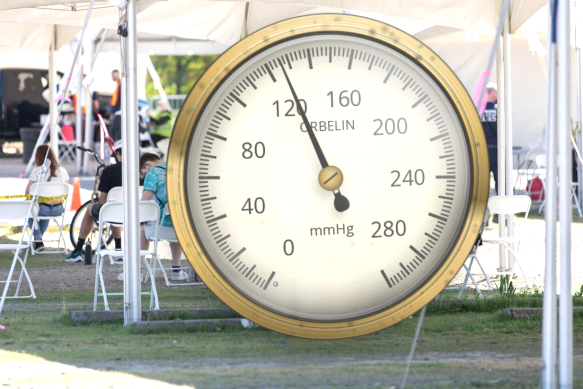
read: 126 mmHg
